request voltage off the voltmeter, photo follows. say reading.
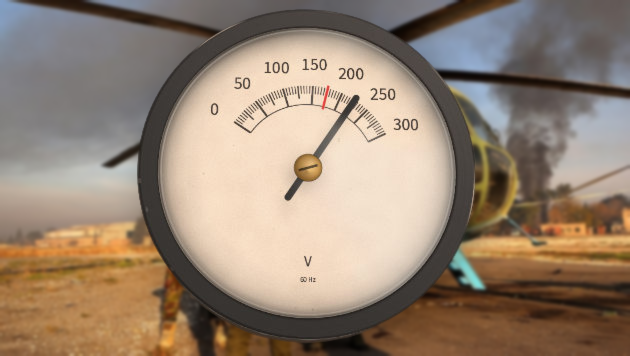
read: 225 V
